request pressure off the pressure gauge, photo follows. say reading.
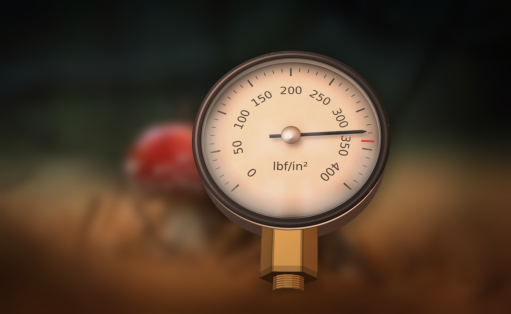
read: 330 psi
